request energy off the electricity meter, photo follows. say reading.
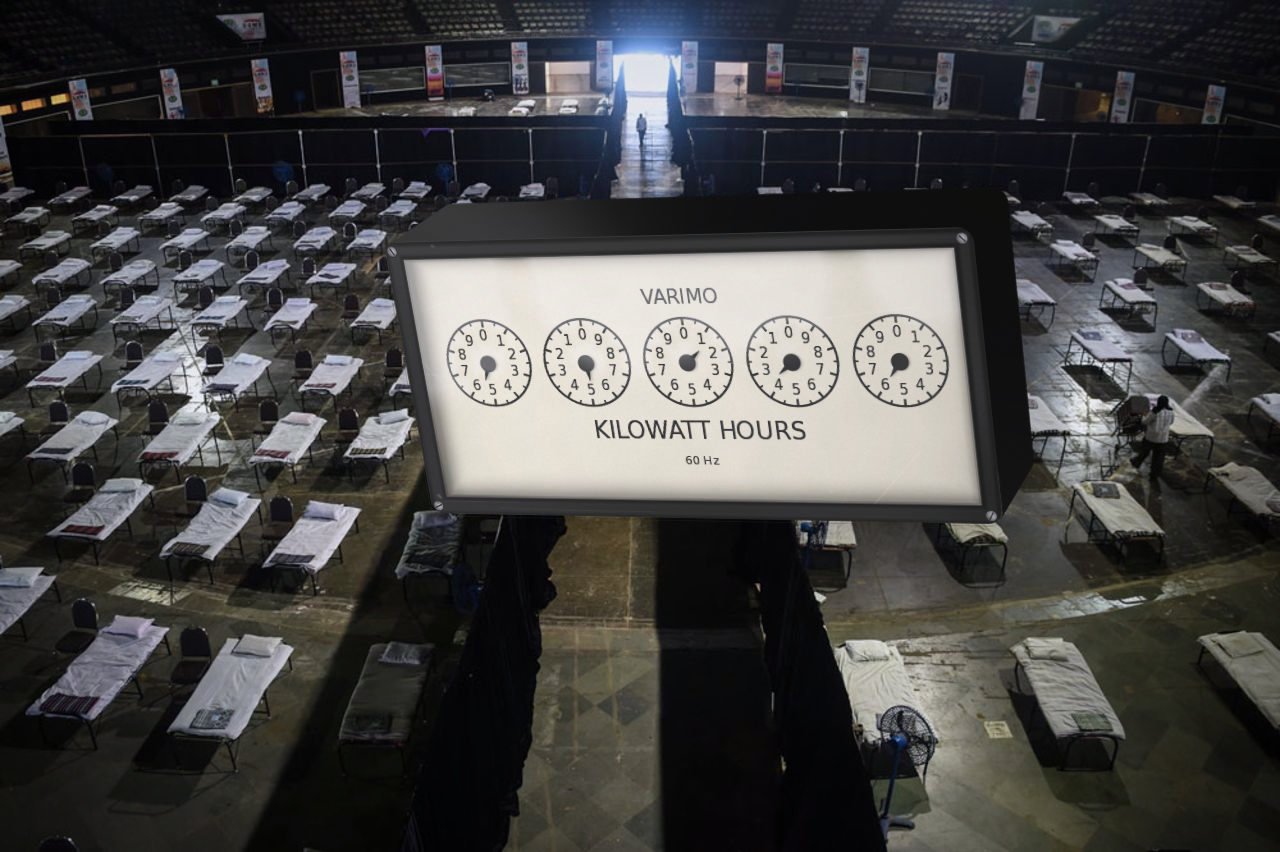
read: 55136 kWh
